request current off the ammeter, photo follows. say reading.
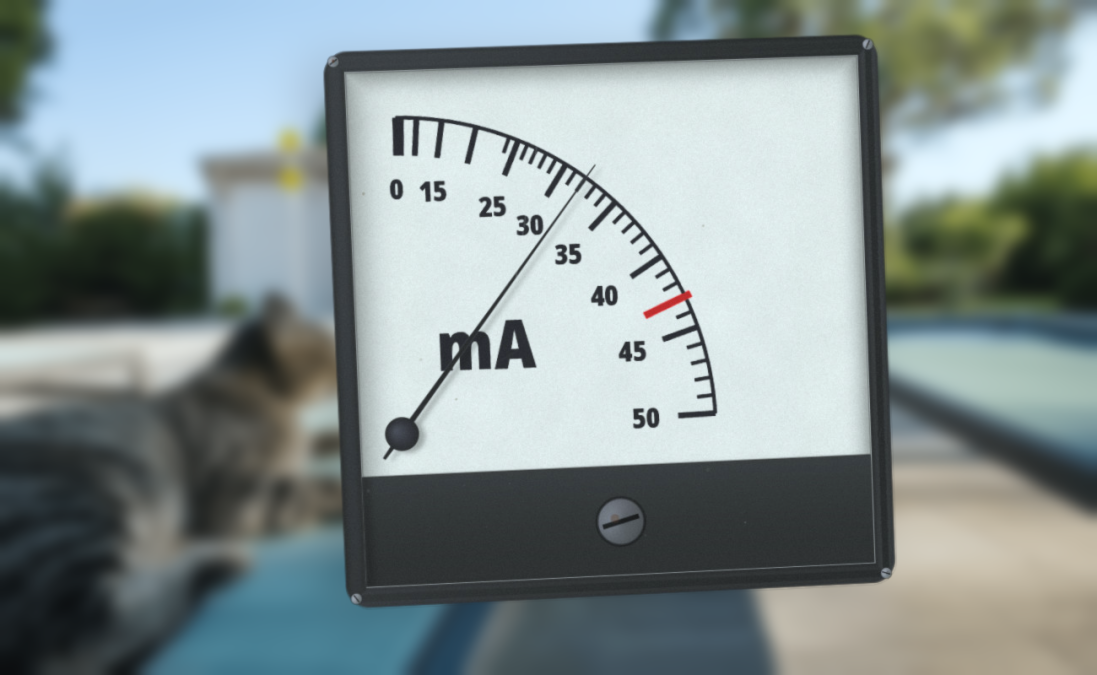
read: 32 mA
